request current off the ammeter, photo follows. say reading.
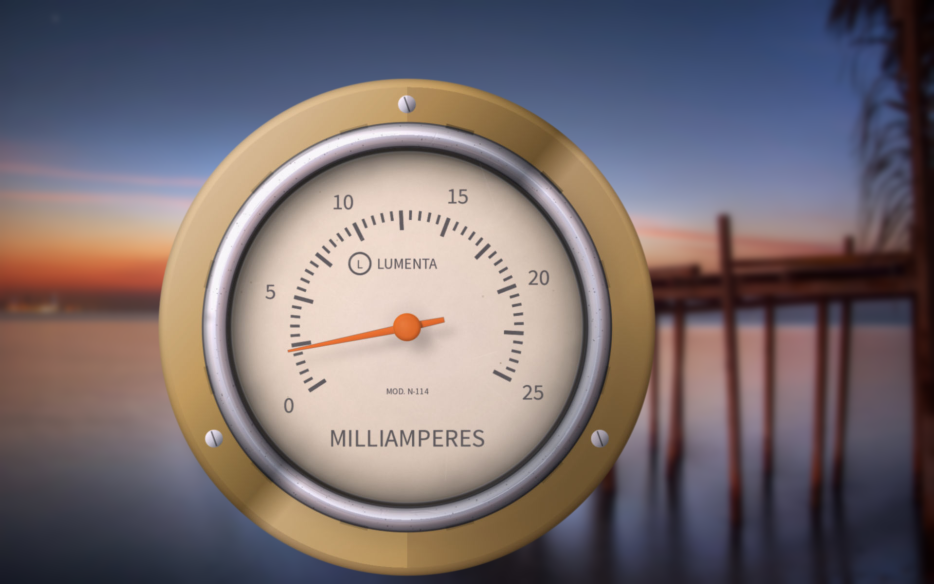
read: 2.25 mA
